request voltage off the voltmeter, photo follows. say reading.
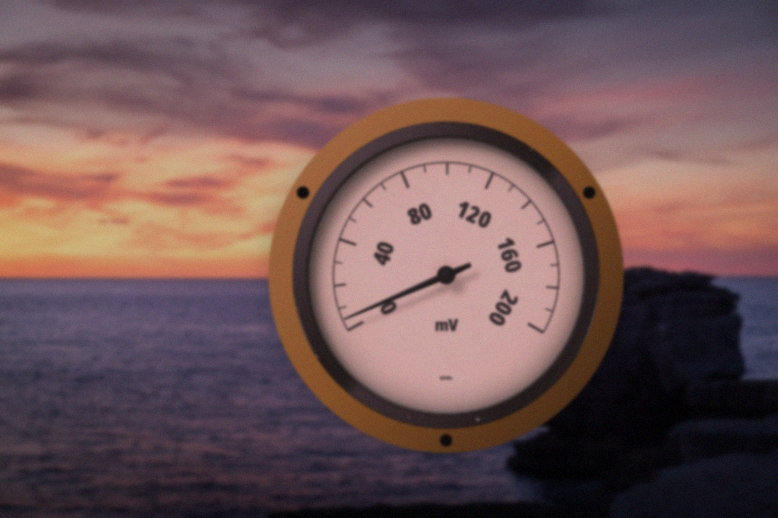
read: 5 mV
